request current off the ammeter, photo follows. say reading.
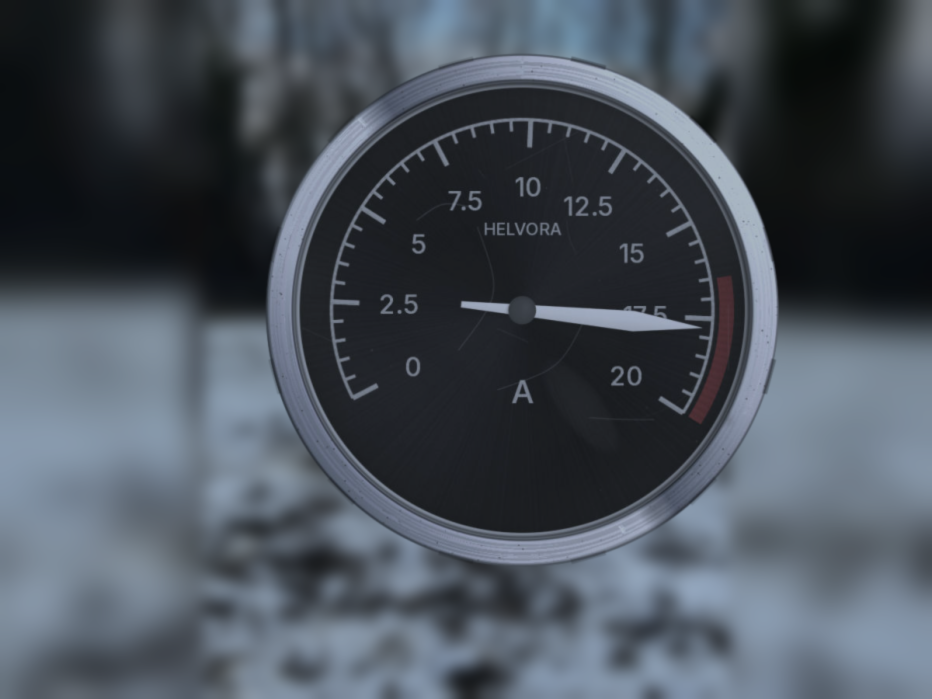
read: 17.75 A
